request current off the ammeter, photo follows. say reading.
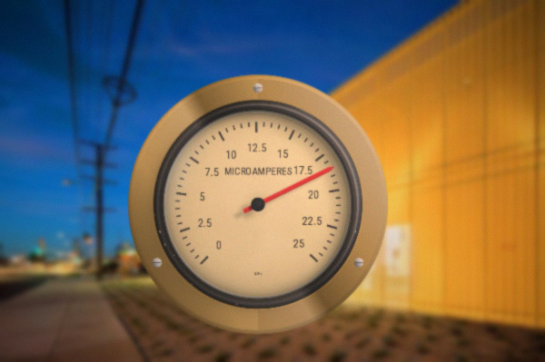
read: 18.5 µA
